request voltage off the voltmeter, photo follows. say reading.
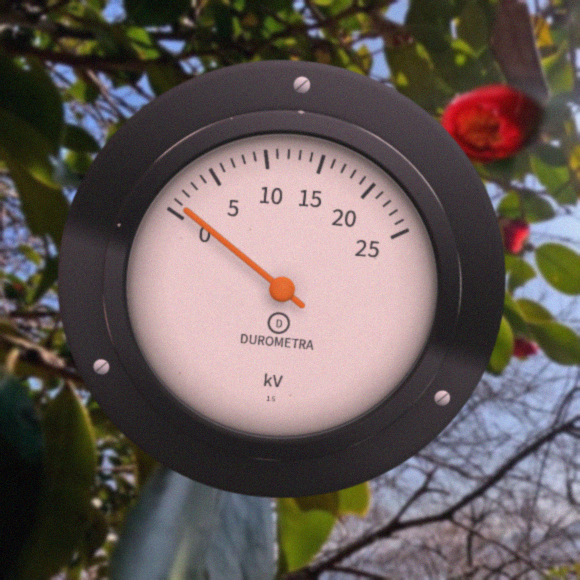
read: 1 kV
